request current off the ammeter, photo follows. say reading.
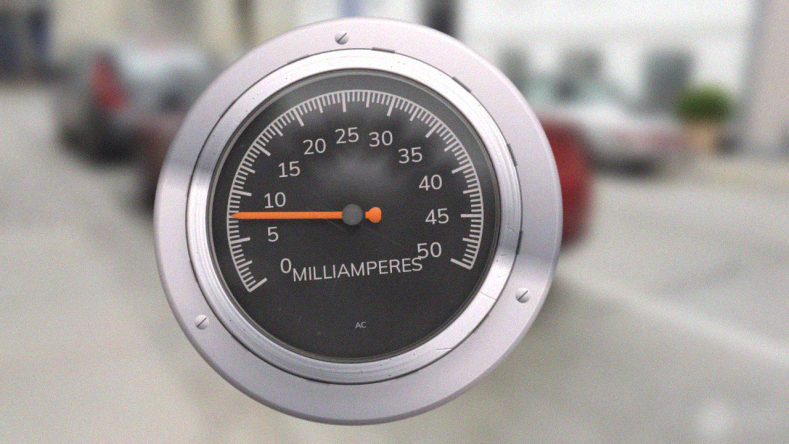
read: 7.5 mA
